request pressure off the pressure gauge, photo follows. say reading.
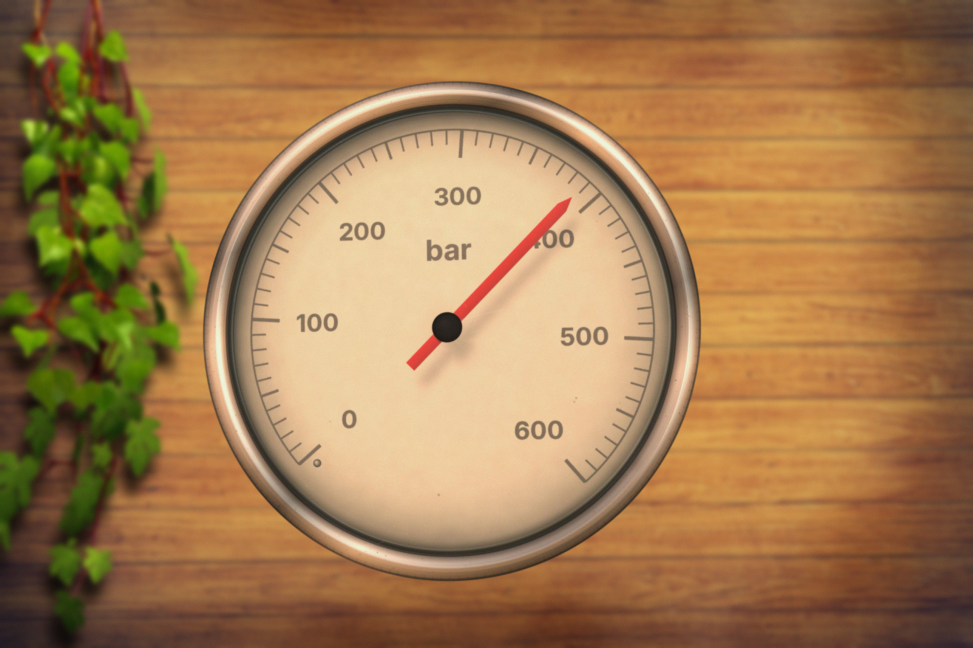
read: 390 bar
